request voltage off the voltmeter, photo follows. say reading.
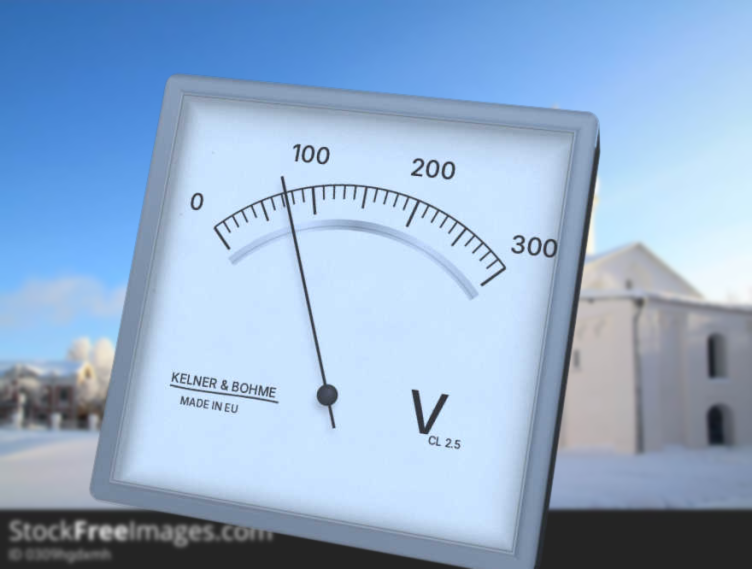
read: 75 V
